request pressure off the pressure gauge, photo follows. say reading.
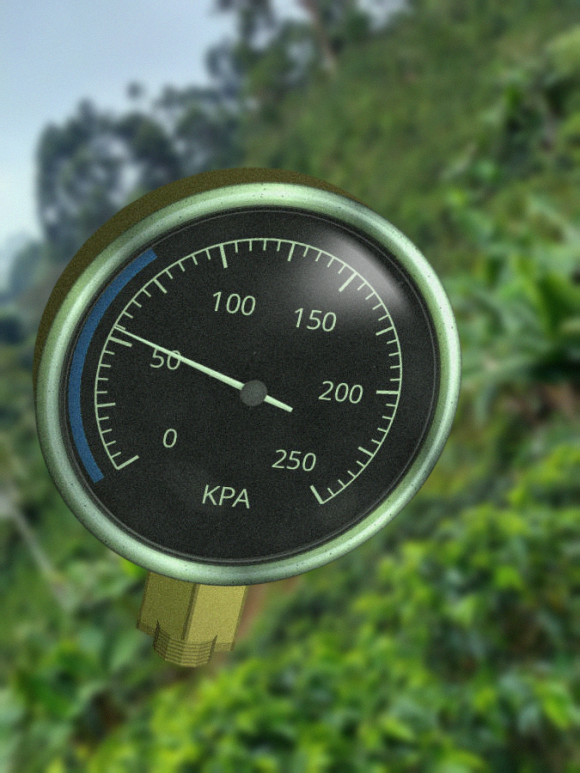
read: 55 kPa
